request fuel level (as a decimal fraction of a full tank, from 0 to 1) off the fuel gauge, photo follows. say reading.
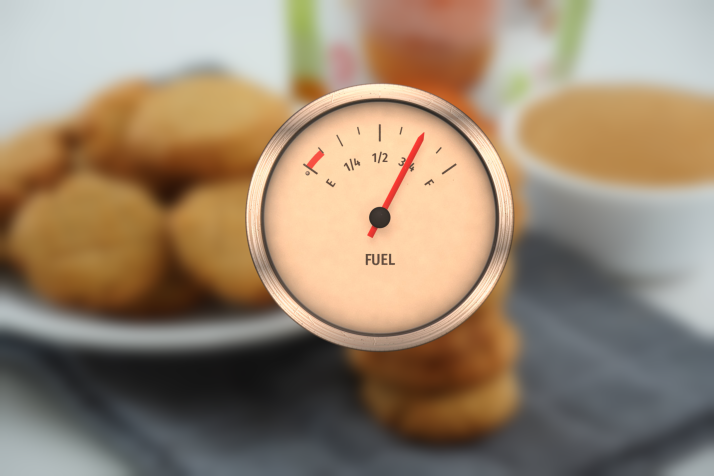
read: 0.75
